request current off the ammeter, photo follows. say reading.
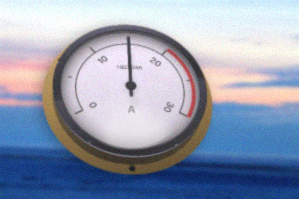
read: 15 A
